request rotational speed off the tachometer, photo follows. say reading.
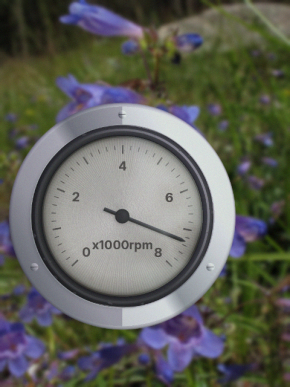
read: 7300 rpm
